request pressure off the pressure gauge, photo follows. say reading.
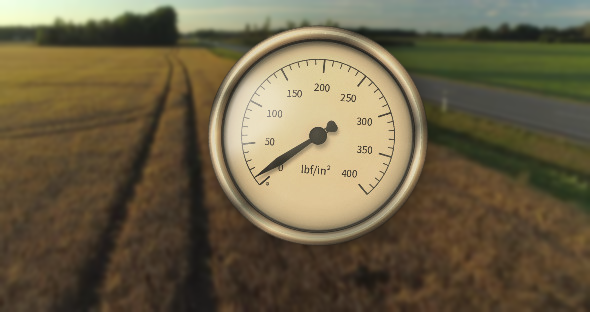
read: 10 psi
